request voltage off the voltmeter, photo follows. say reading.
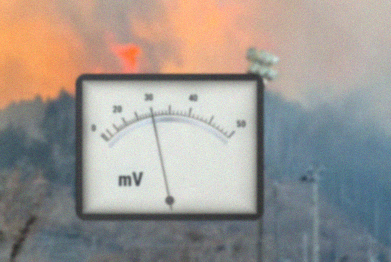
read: 30 mV
